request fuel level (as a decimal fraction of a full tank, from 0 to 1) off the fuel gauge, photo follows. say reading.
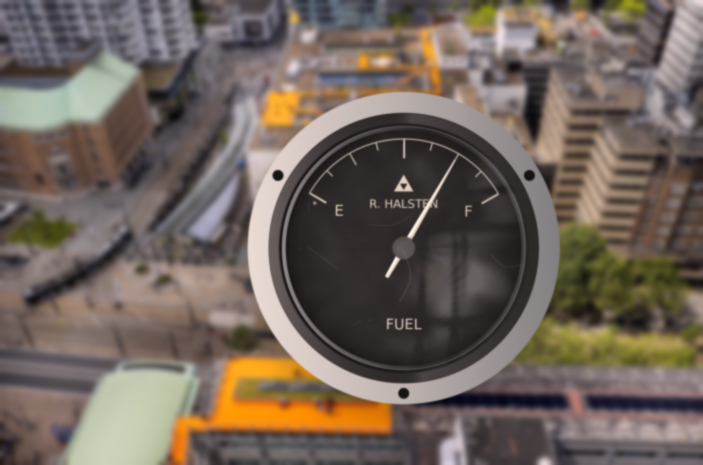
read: 0.75
